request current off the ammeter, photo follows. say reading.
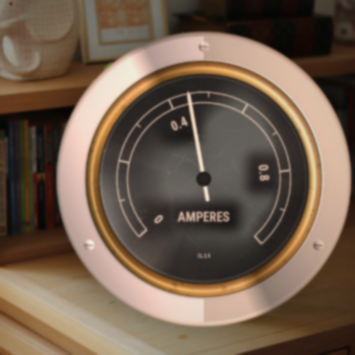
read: 0.45 A
